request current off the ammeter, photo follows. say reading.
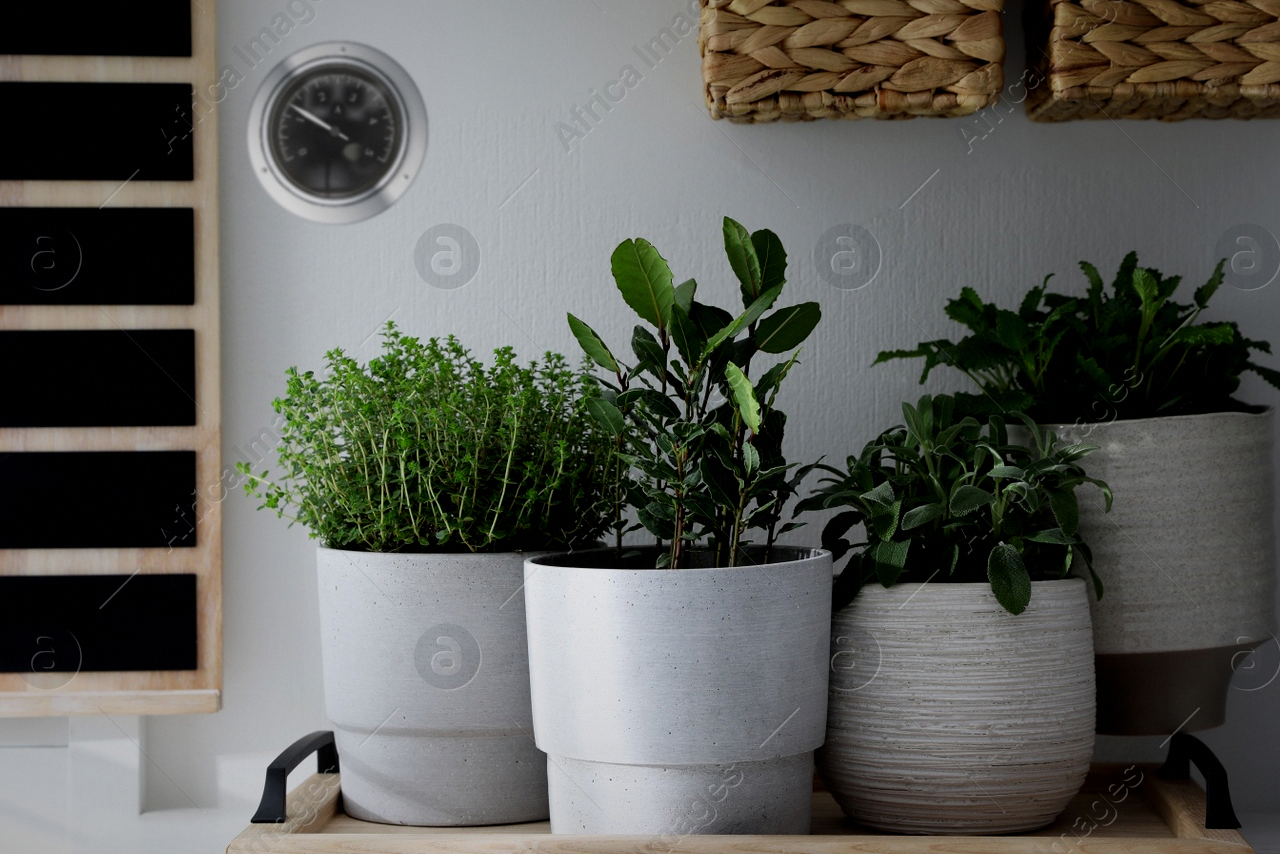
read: 1.25 A
